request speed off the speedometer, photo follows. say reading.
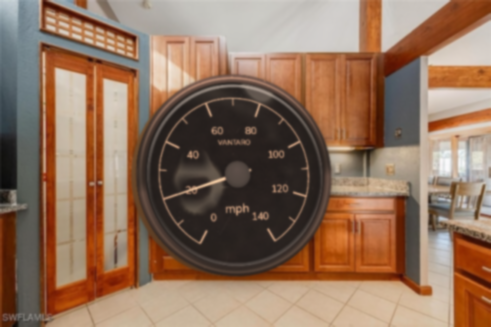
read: 20 mph
